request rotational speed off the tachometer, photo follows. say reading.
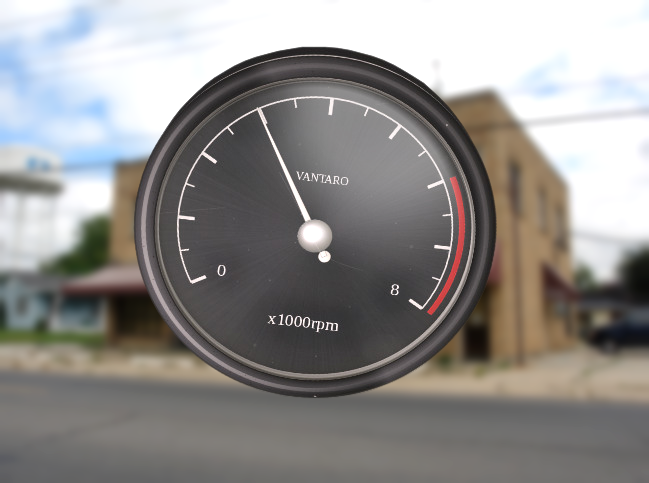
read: 3000 rpm
